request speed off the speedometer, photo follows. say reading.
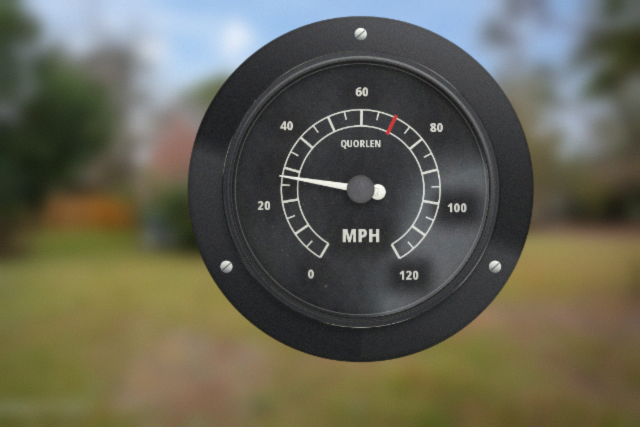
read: 27.5 mph
